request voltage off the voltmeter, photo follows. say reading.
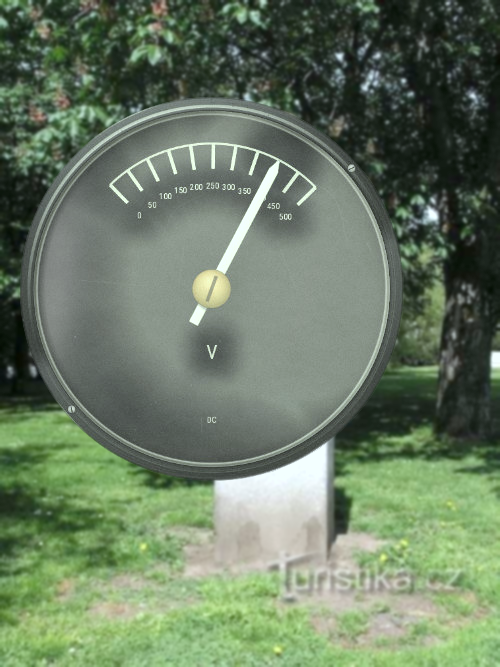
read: 400 V
